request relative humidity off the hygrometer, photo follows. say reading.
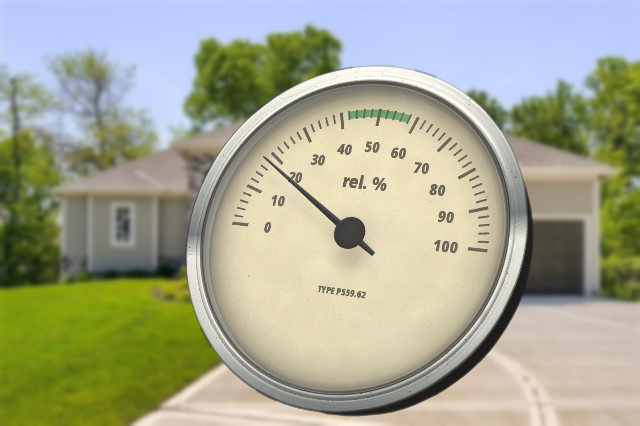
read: 18 %
